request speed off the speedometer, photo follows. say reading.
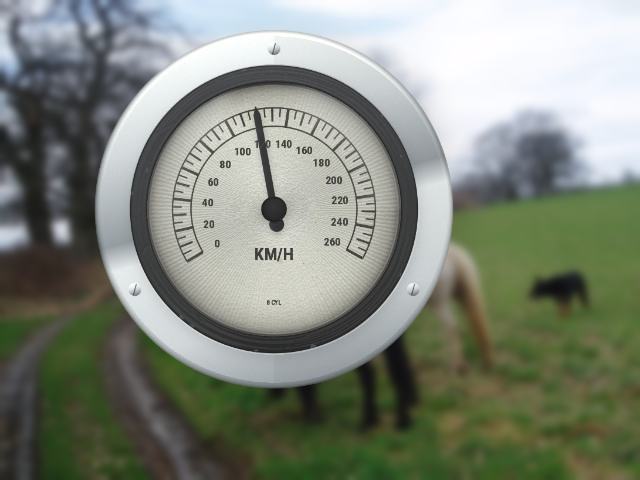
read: 120 km/h
